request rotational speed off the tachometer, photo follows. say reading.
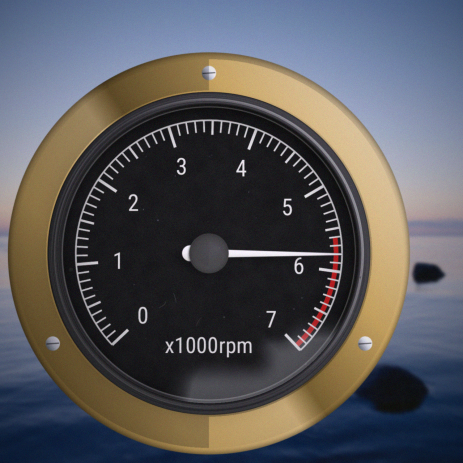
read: 5800 rpm
